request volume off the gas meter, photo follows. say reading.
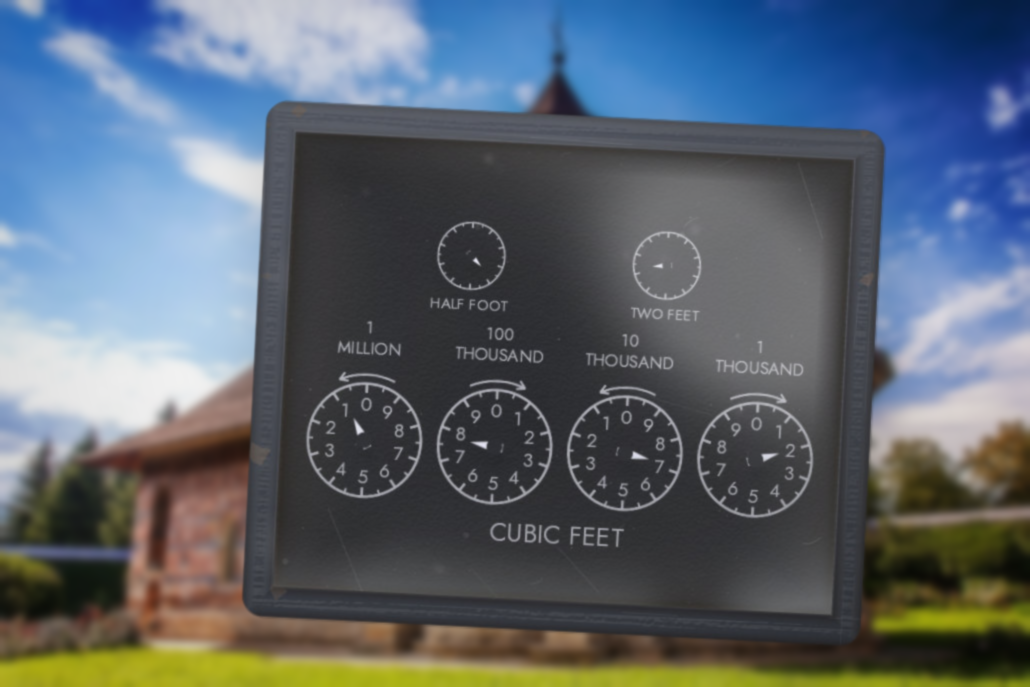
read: 77200 ft³
